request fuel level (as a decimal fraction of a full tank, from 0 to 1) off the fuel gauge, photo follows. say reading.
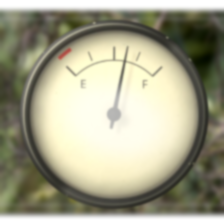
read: 0.625
